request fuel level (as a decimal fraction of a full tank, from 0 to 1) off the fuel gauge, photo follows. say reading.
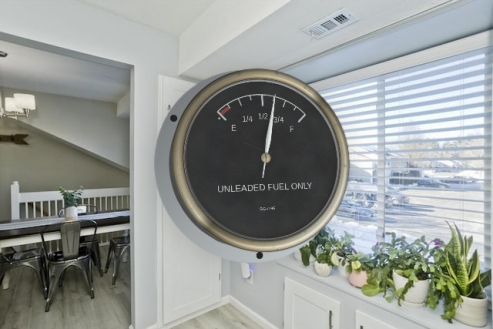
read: 0.625
